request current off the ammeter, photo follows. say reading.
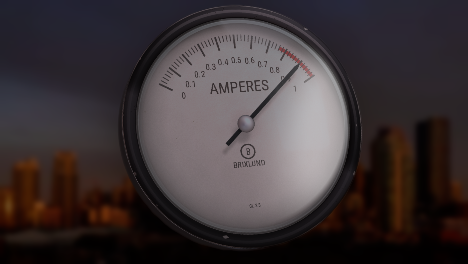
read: 0.9 A
